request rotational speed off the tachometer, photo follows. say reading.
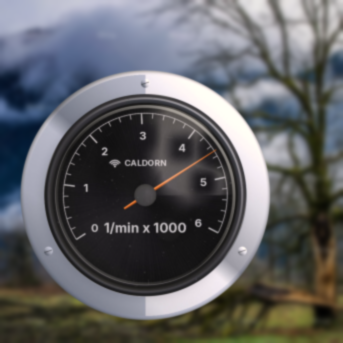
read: 4500 rpm
